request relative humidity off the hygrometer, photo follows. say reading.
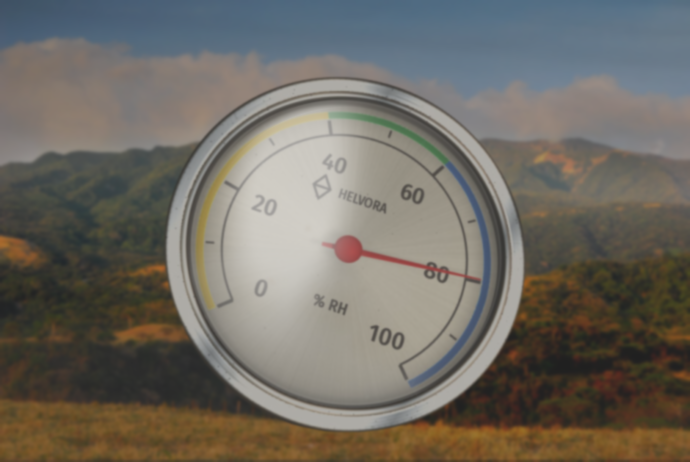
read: 80 %
